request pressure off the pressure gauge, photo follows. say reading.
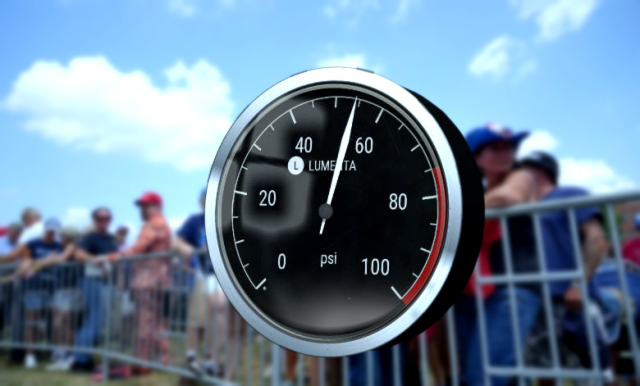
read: 55 psi
